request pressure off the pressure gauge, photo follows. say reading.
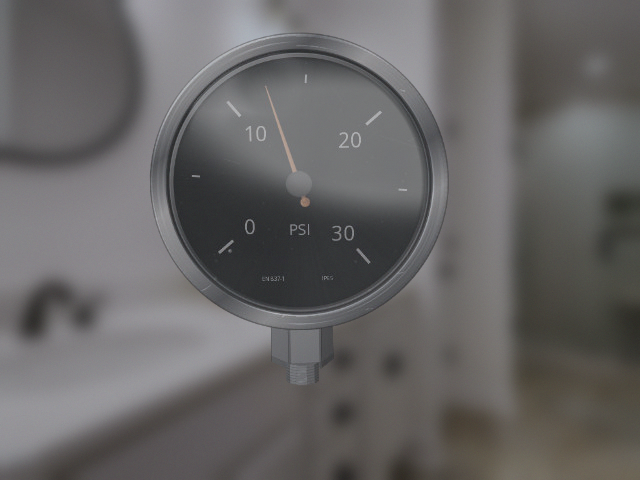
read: 12.5 psi
